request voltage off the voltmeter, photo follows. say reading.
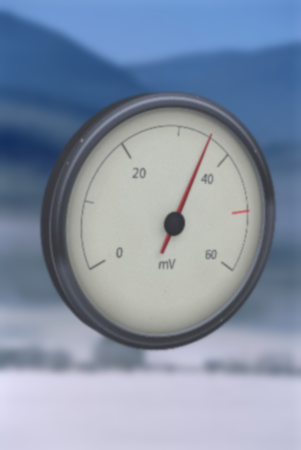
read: 35 mV
